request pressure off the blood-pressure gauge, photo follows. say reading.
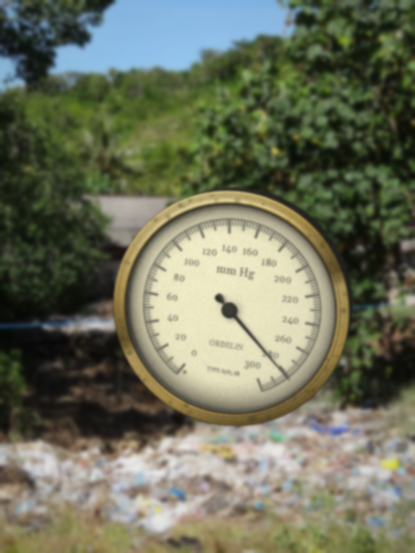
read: 280 mmHg
